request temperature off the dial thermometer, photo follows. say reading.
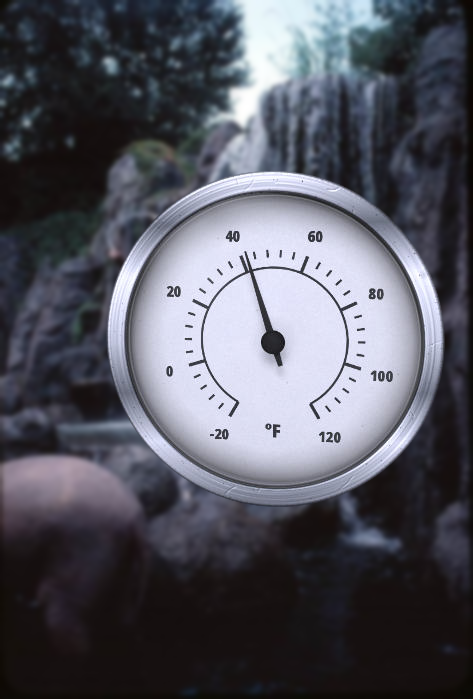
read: 42 °F
